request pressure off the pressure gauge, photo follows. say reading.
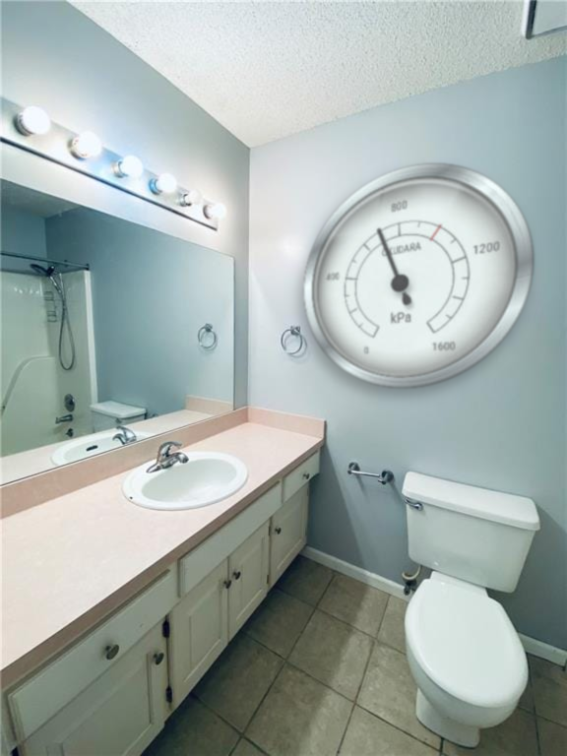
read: 700 kPa
